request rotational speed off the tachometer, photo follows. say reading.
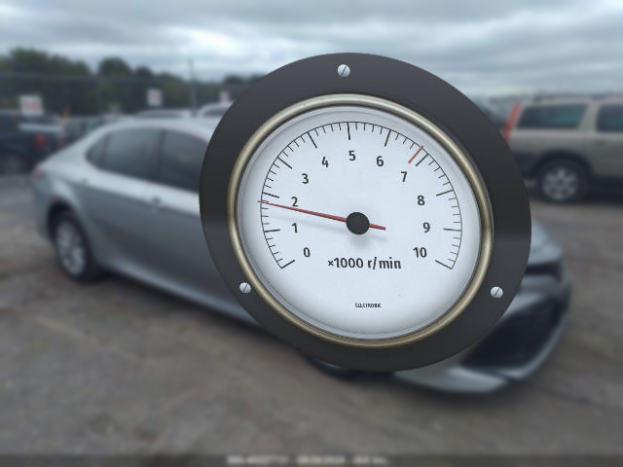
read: 1800 rpm
